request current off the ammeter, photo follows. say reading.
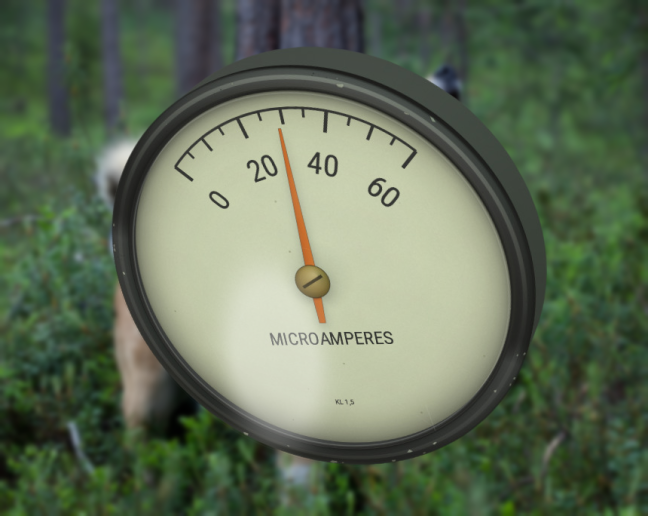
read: 30 µA
